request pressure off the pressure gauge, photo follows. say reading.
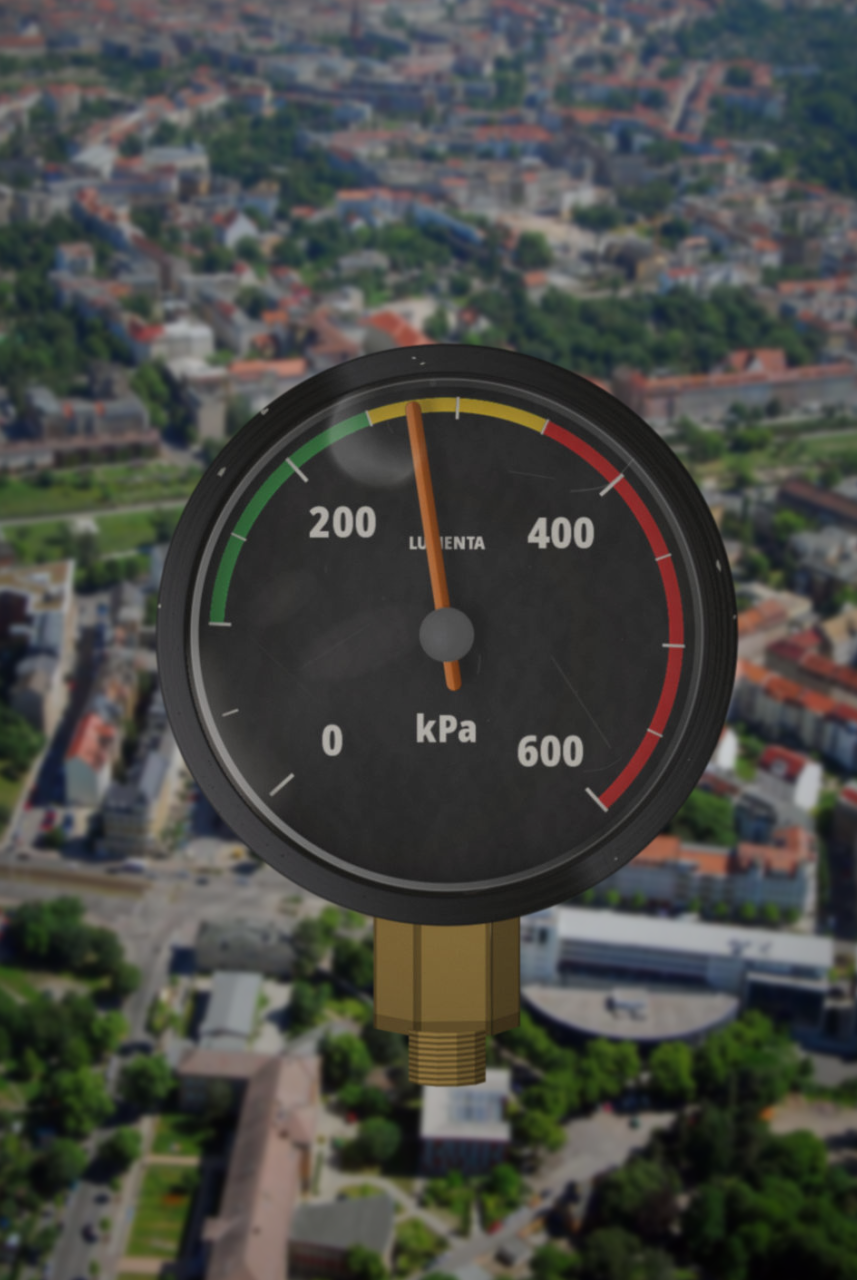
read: 275 kPa
